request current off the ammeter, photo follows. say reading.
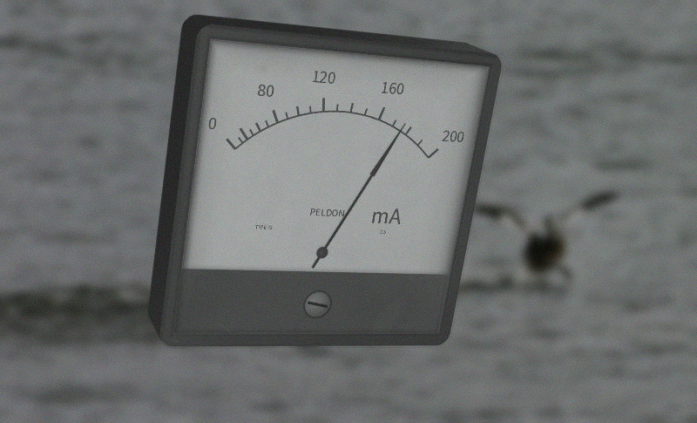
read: 175 mA
